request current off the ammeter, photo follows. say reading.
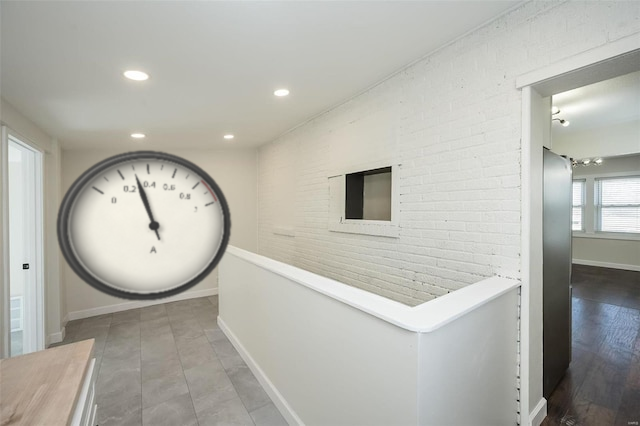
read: 0.3 A
